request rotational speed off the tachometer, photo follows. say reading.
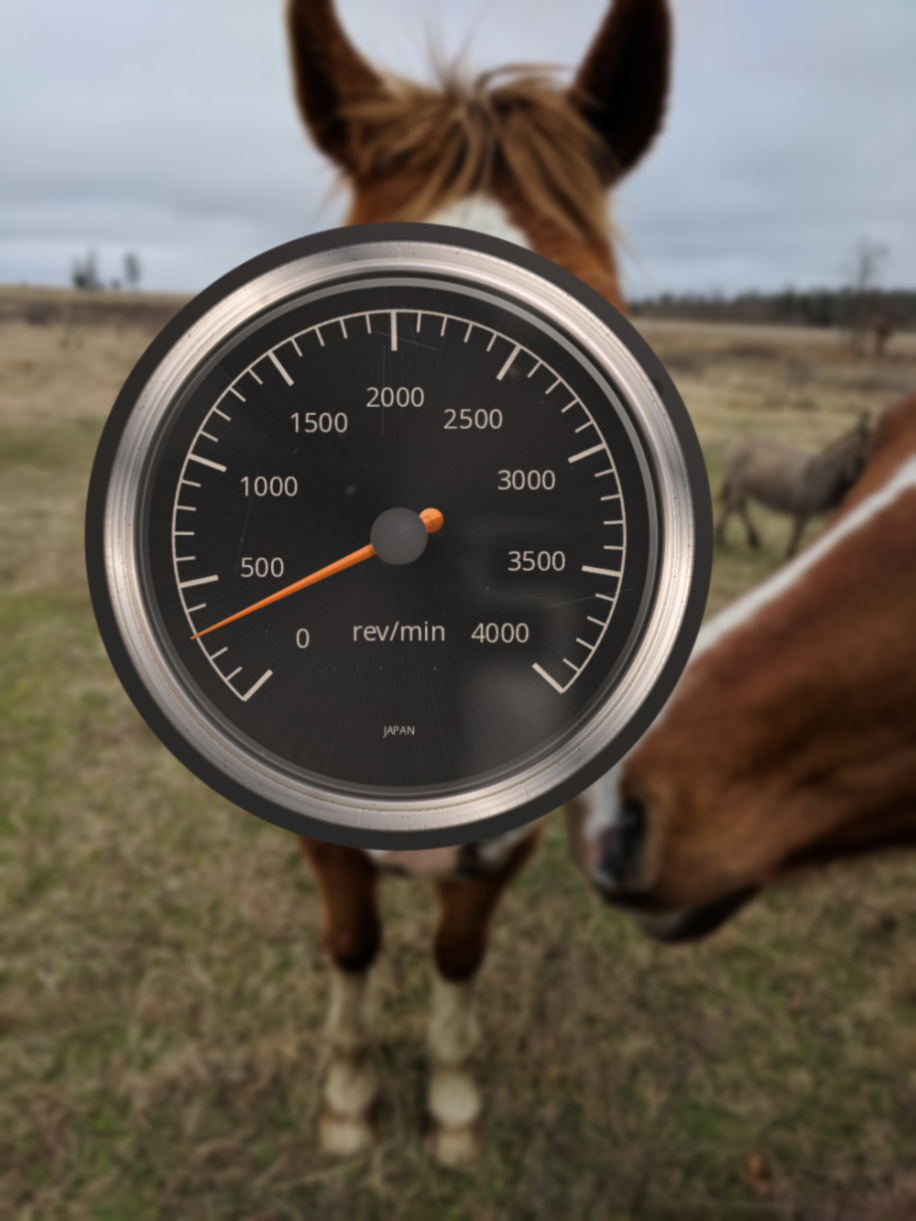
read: 300 rpm
